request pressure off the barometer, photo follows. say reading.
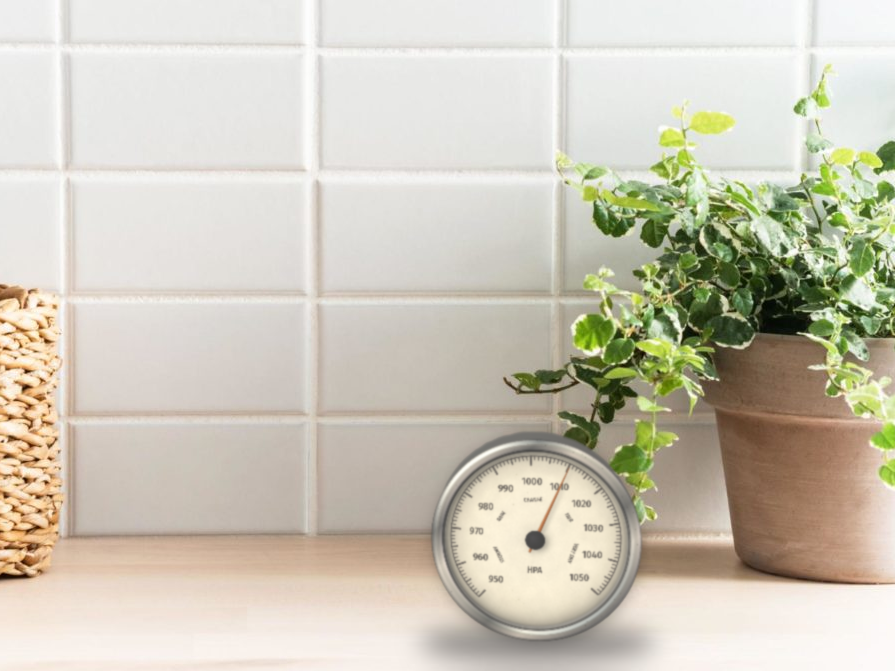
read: 1010 hPa
